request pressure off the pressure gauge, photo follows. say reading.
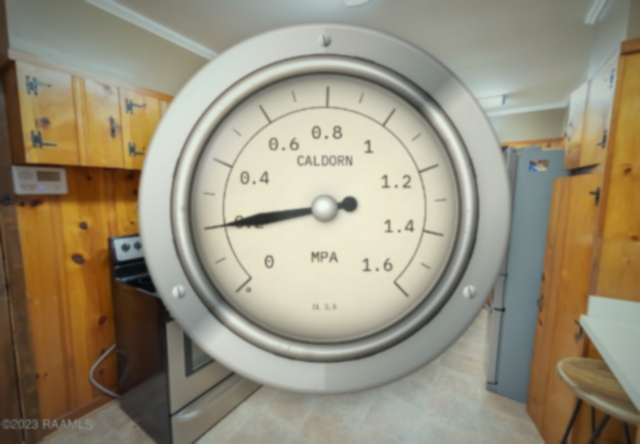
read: 0.2 MPa
